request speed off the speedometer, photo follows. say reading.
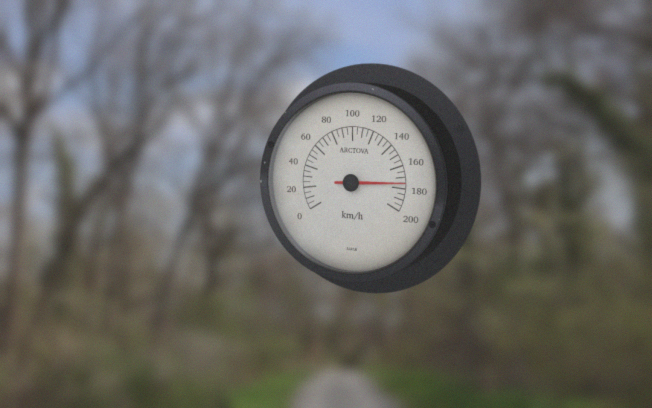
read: 175 km/h
